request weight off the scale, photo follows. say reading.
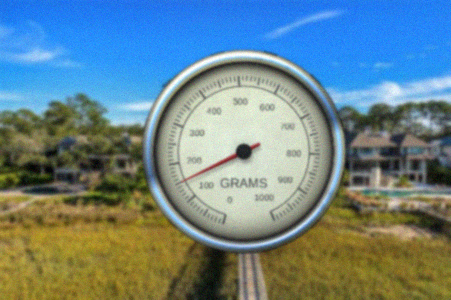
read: 150 g
